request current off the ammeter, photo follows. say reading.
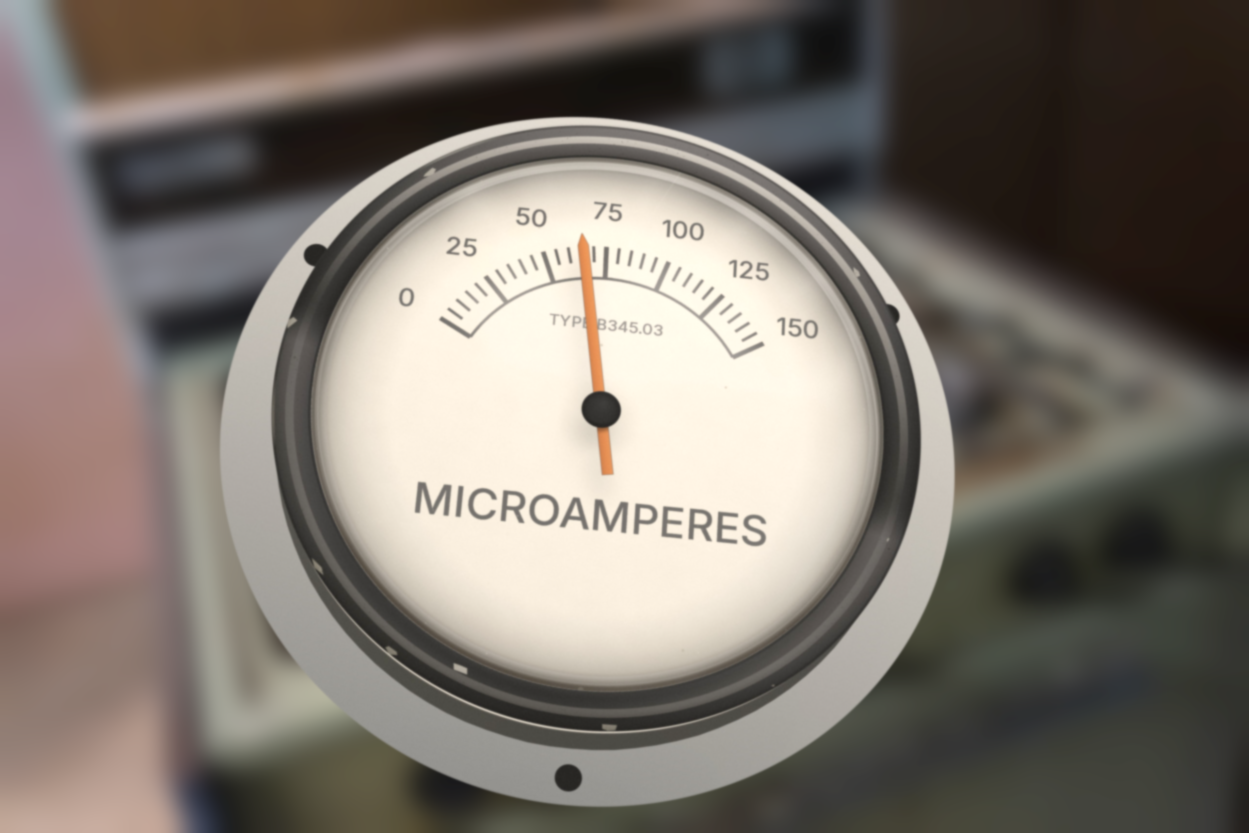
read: 65 µA
